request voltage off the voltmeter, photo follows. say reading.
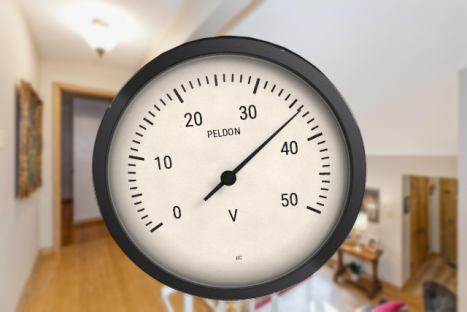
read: 36 V
